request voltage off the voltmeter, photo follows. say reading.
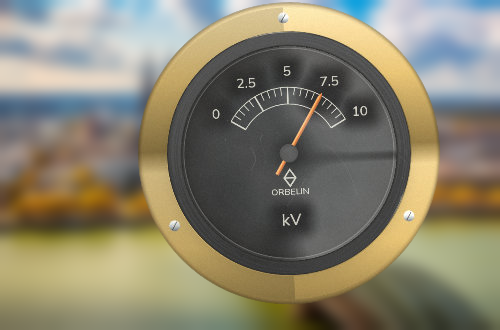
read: 7.5 kV
